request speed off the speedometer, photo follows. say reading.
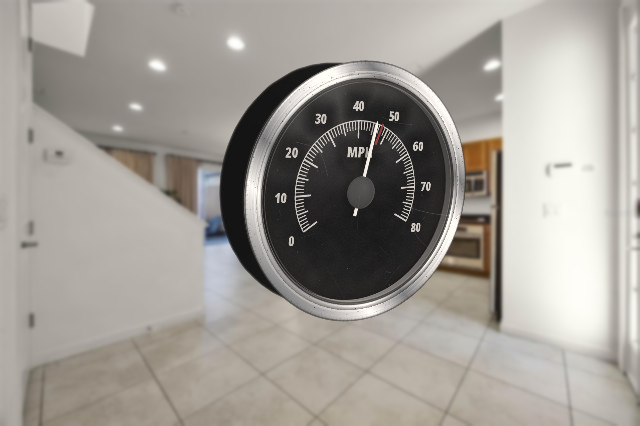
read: 45 mph
